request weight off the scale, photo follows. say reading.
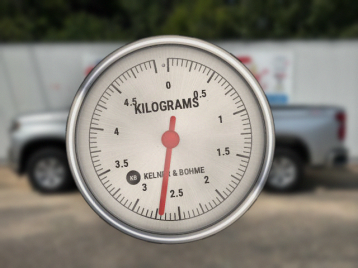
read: 2.7 kg
